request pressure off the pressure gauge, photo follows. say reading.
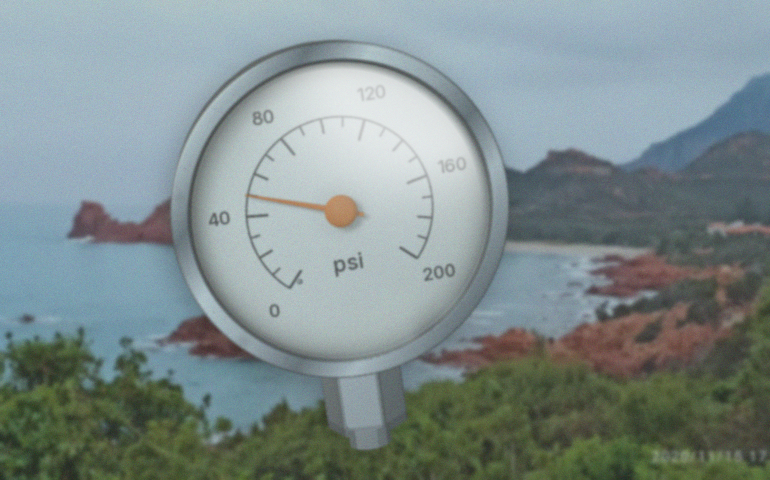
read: 50 psi
